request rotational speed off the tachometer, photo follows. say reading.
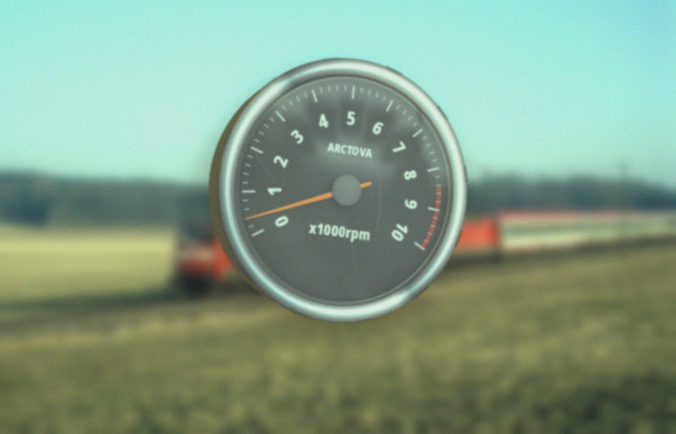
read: 400 rpm
